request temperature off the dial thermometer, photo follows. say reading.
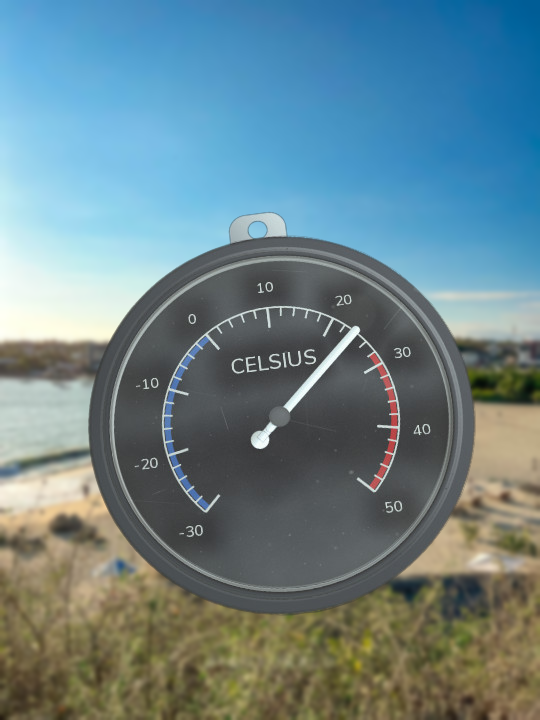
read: 24 °C
